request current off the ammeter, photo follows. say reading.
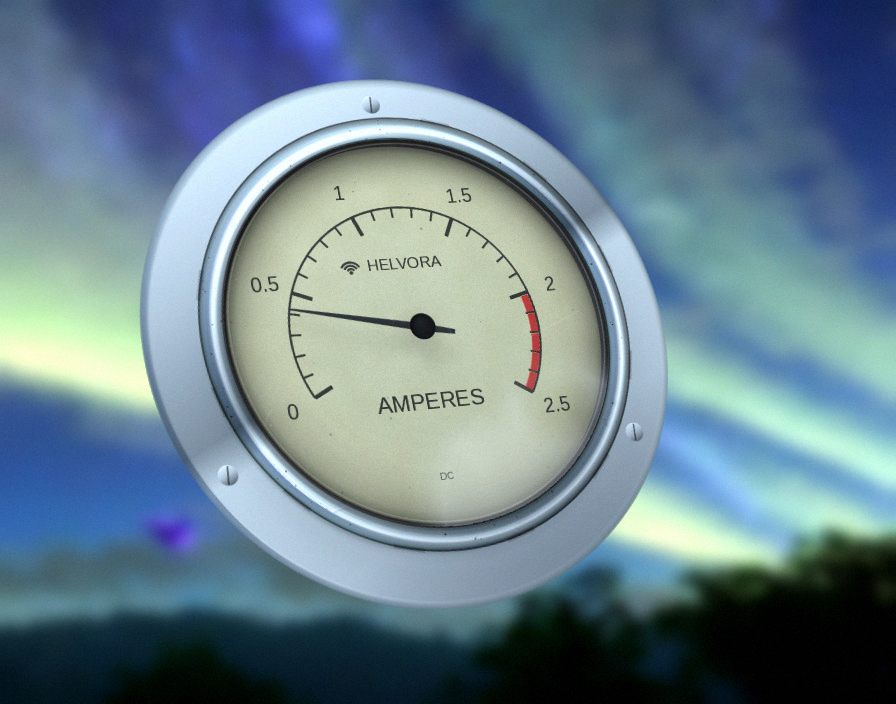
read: 0.4 A
